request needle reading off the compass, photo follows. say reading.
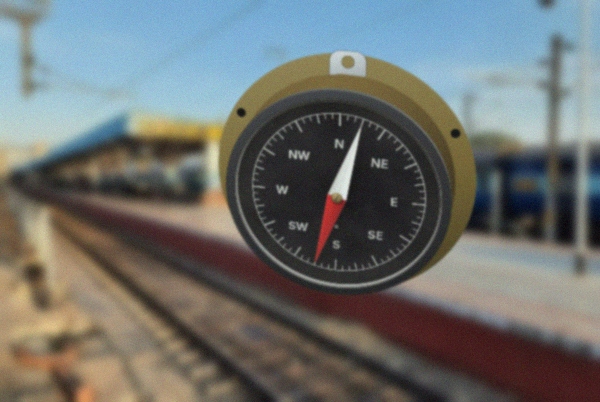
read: 195 °
